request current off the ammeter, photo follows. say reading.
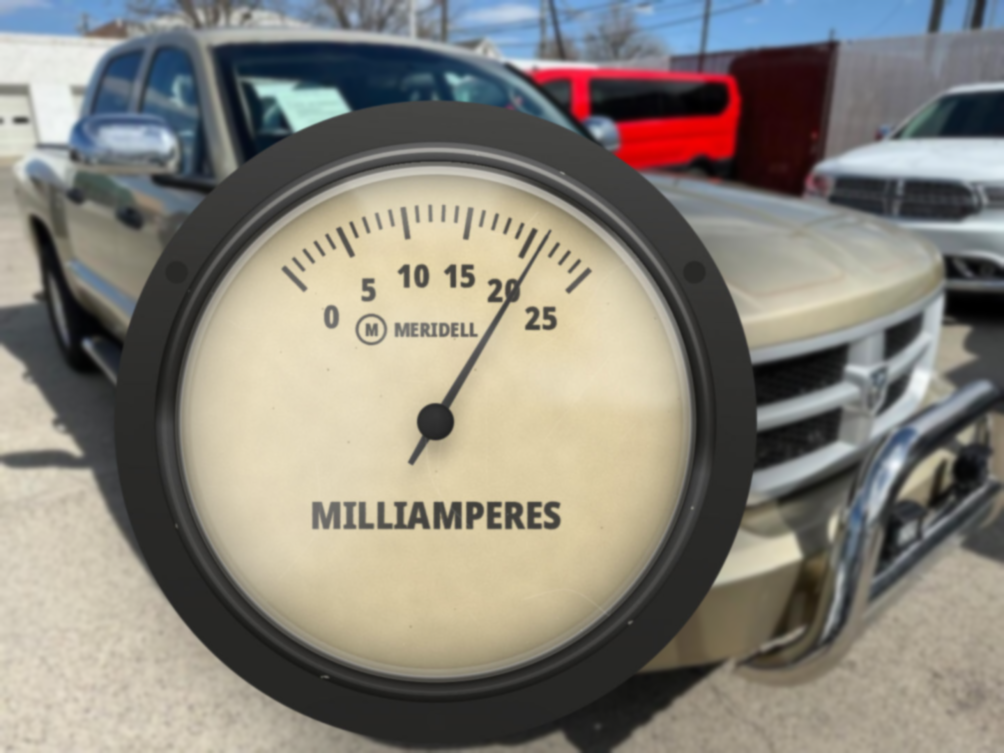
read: 21 mA
